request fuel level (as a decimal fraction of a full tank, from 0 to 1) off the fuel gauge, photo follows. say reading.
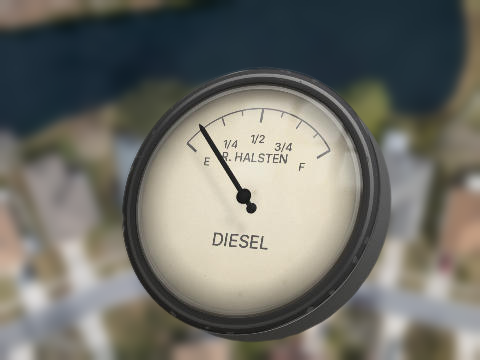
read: 0.125
